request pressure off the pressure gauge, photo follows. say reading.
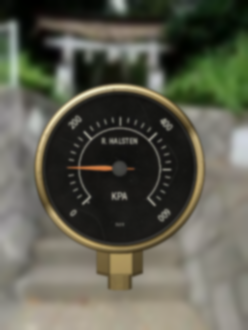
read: 100 kPa
